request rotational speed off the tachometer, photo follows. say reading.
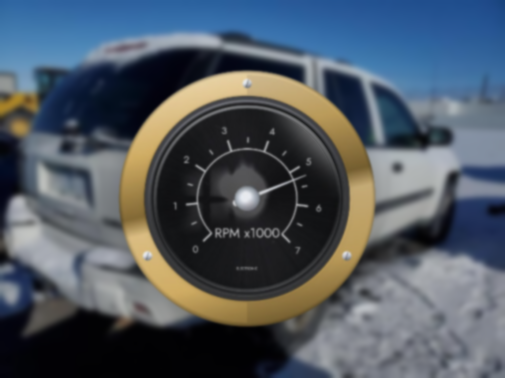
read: 5250 rpm
